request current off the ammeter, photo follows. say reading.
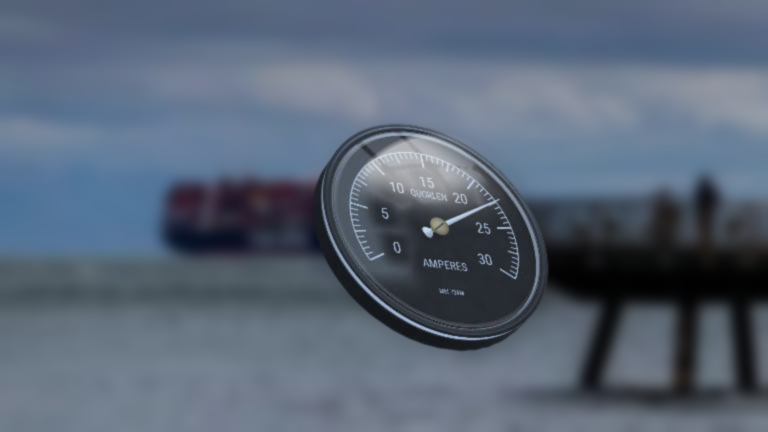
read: 22.5 A
